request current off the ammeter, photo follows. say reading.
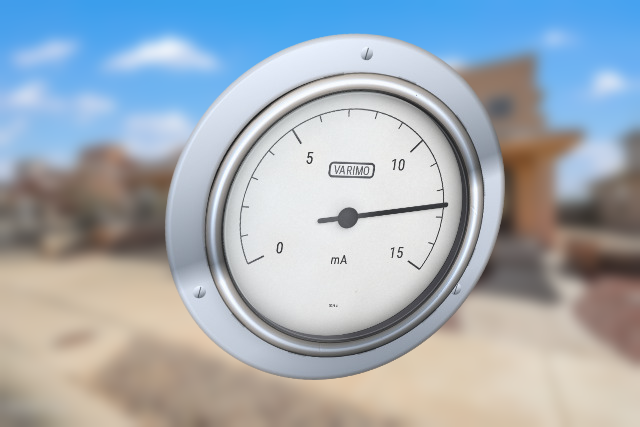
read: 12.5 mA
